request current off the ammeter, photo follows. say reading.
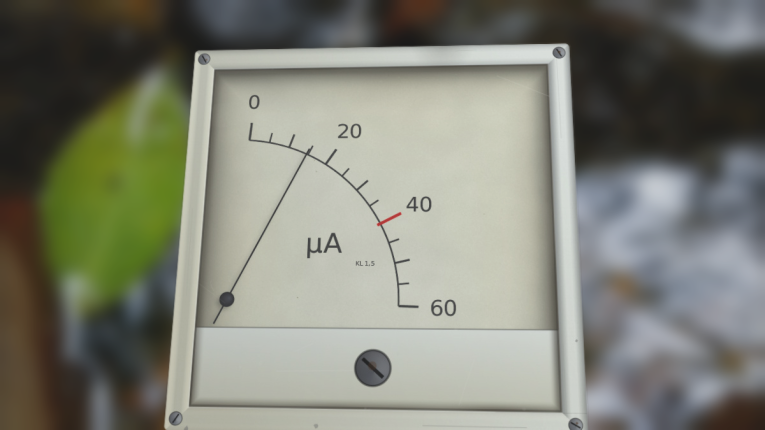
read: 15 µA
